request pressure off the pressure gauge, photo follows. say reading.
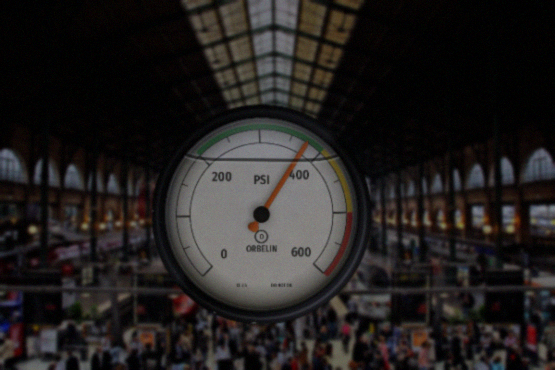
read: 375 psi
